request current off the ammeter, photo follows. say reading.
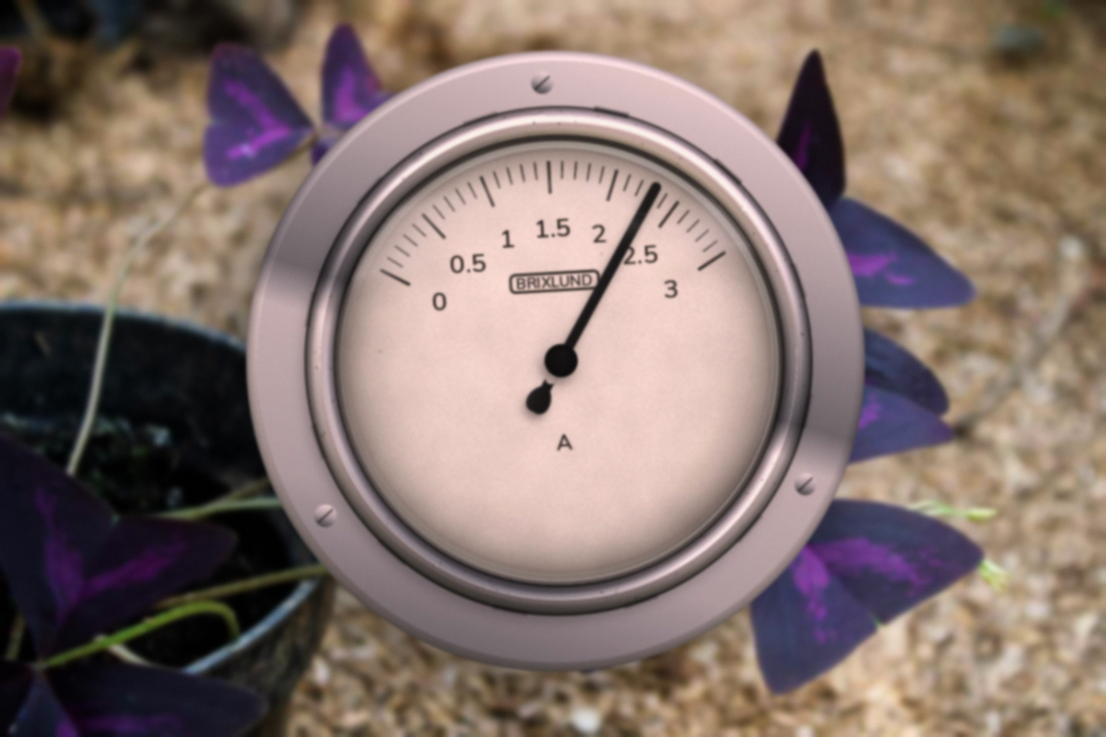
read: 2.3 A
